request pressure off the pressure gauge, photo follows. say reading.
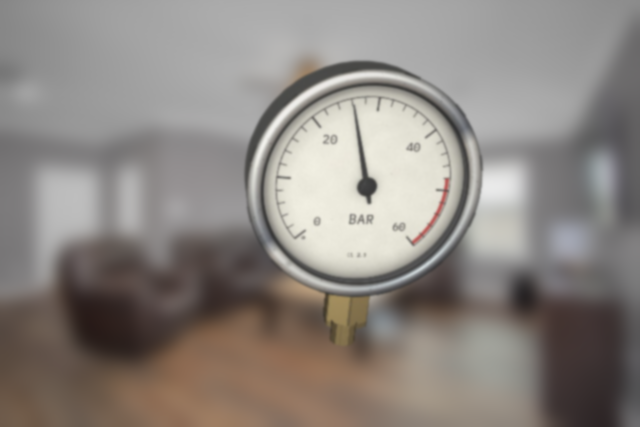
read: 26 bar
